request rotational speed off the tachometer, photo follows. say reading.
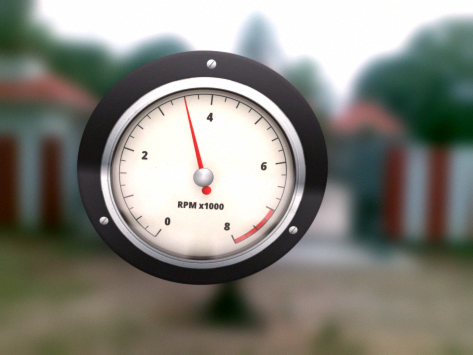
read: 3500 rpm
